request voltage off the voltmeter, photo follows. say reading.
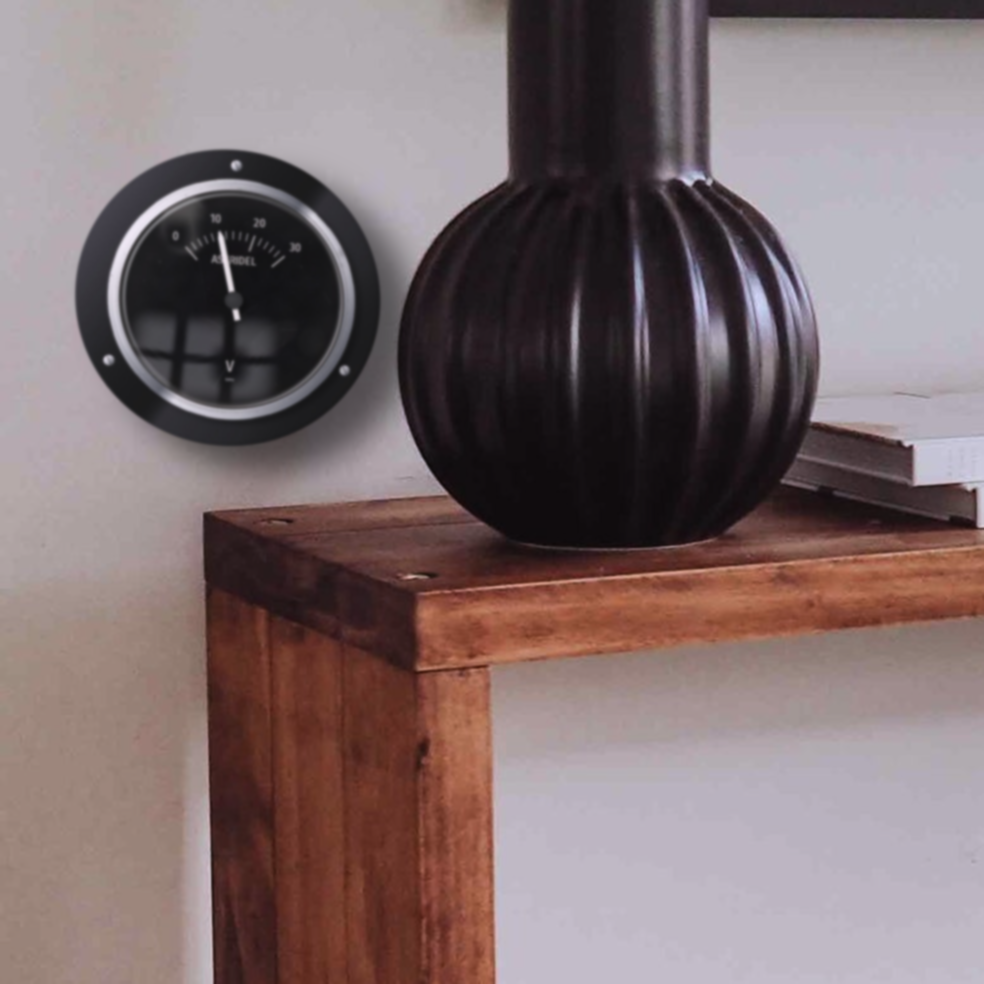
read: 10 V
